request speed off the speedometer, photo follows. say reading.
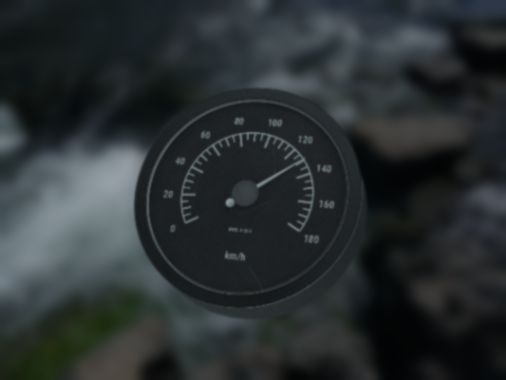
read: 130 km/h
